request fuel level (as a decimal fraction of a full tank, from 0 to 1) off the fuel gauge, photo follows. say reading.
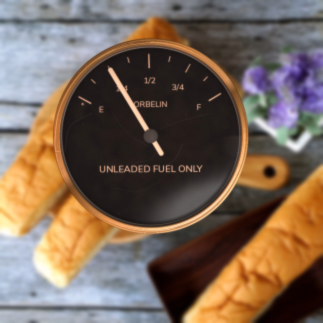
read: 0.25
